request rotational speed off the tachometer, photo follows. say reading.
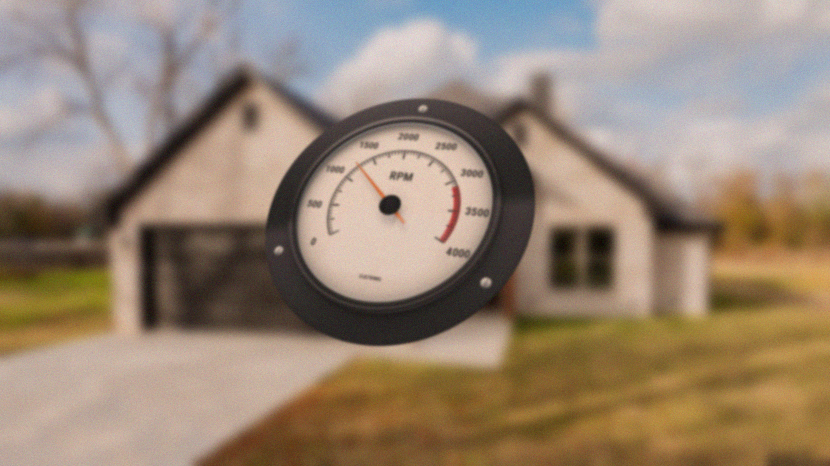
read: 1250 rpm
